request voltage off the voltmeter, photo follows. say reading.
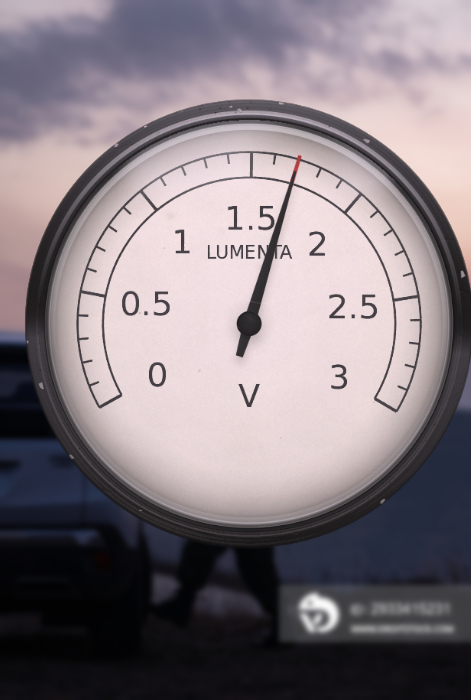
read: 1.7 V
